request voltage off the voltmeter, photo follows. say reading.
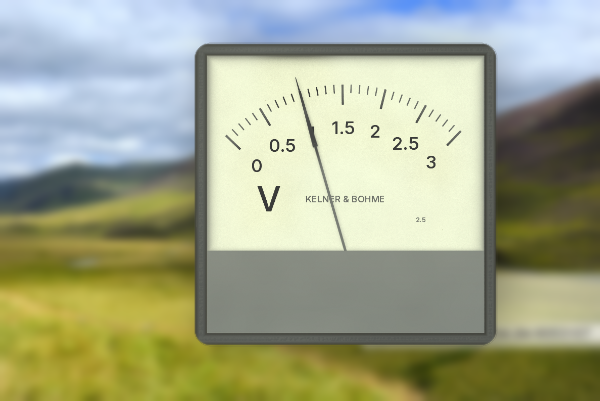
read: 1 V
